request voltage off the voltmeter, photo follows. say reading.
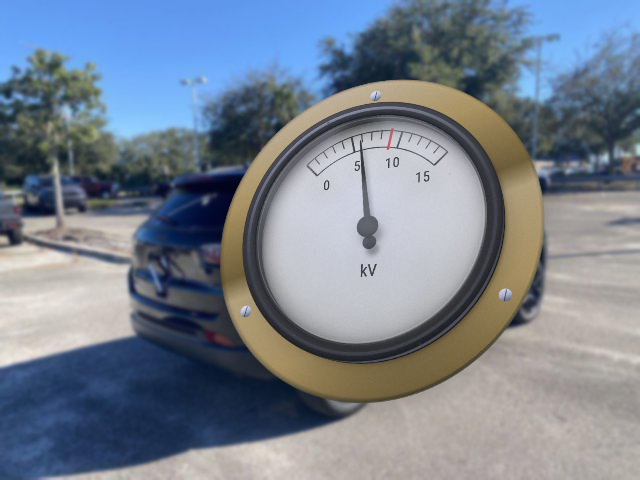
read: 6 kV
